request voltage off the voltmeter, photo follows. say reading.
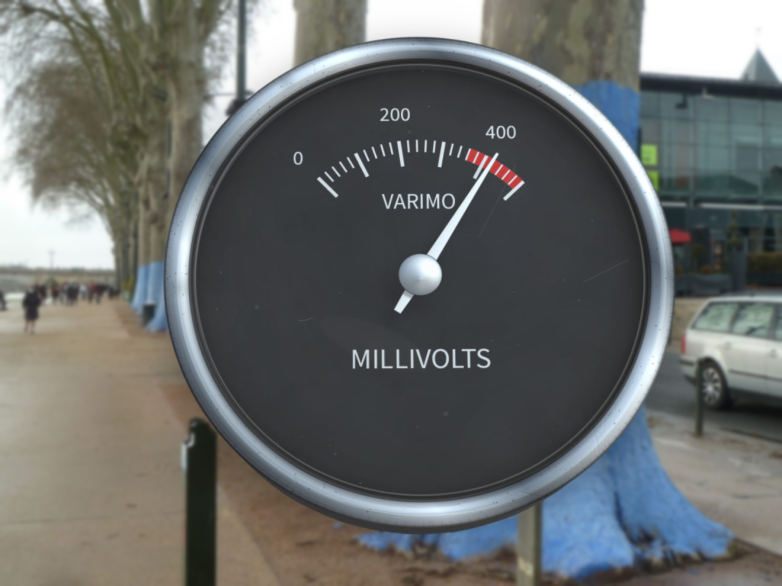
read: 420 mV
